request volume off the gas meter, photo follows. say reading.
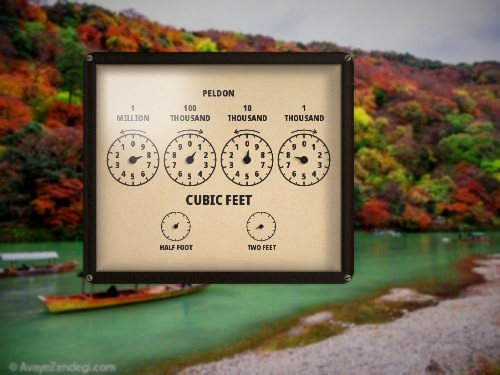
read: 809800 ft³
